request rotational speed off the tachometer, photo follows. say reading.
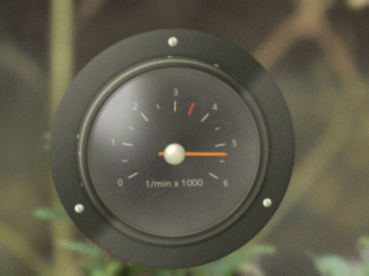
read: 5250 rpm
